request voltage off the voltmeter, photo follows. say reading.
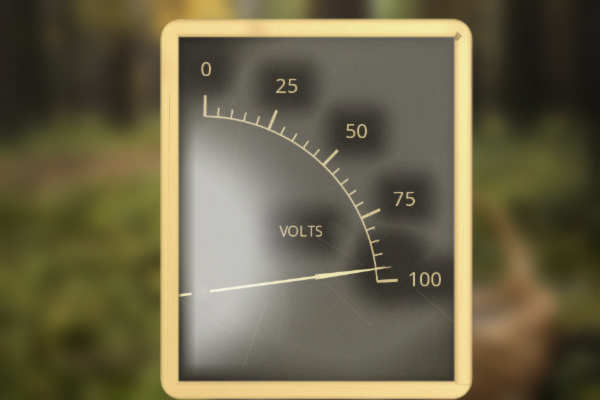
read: 95 V
